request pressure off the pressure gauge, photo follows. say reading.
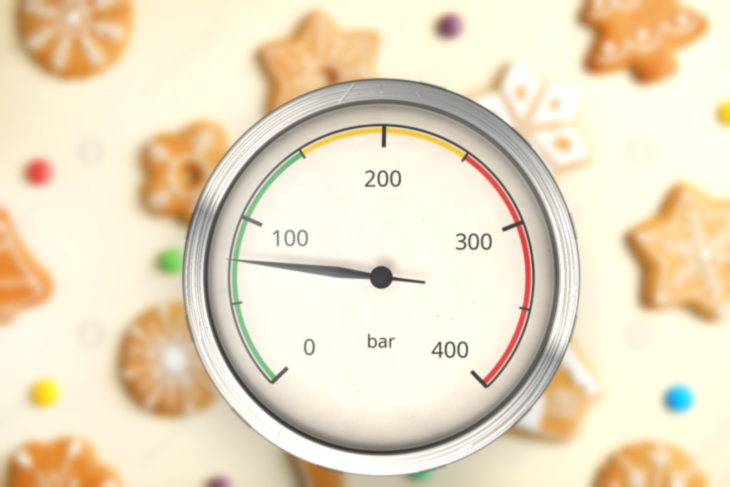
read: 75 bar
